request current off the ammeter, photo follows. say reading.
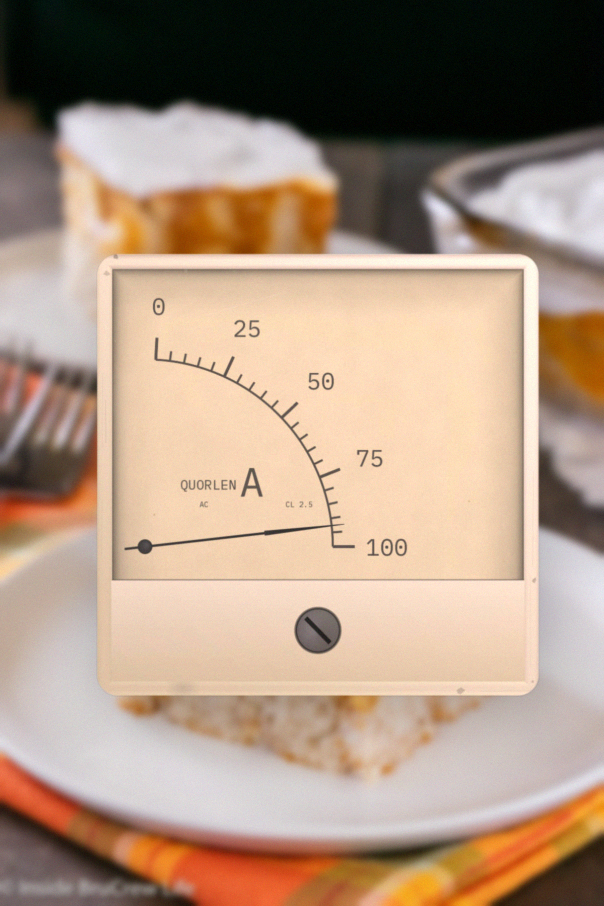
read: 92.5 A
